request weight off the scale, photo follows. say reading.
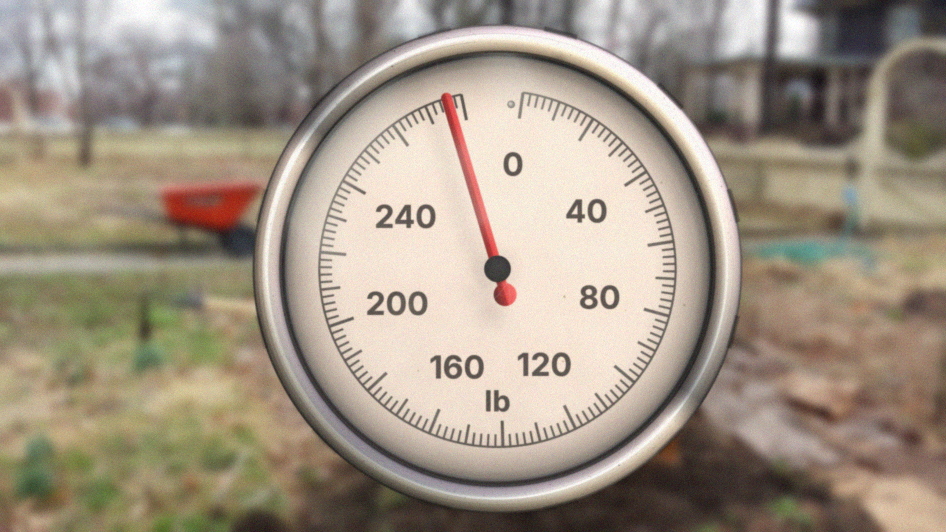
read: 276 lb
